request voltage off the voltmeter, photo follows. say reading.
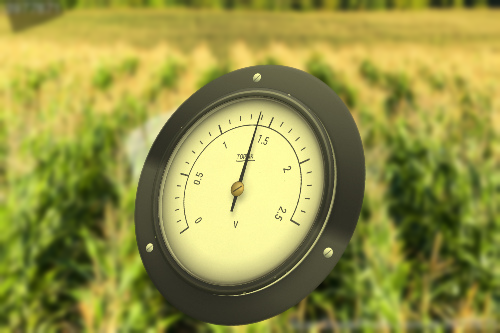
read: 1.4 V
